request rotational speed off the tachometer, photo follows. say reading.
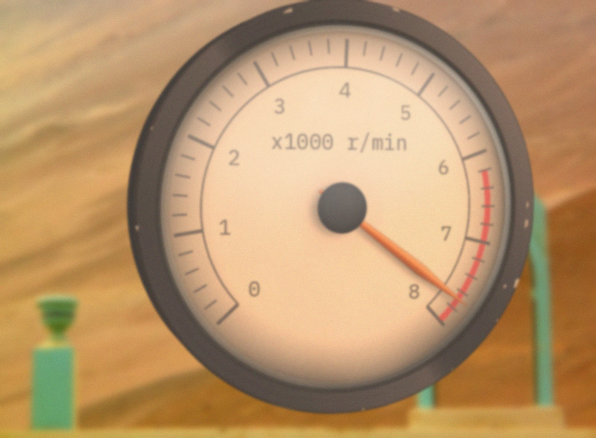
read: 7700 rpm
